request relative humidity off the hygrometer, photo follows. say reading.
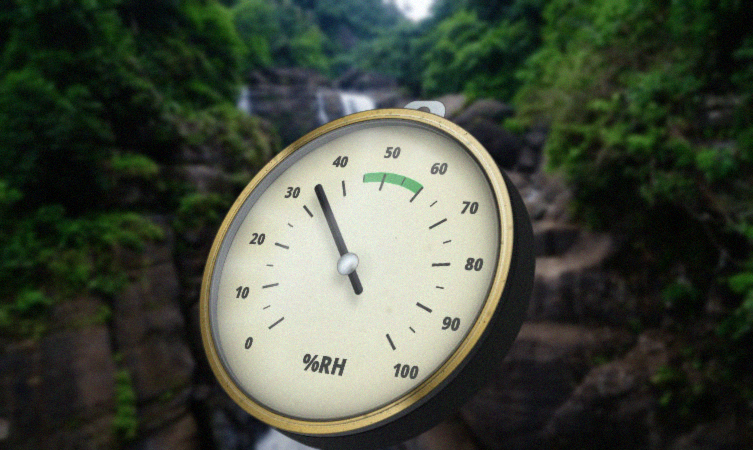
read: 35 %
